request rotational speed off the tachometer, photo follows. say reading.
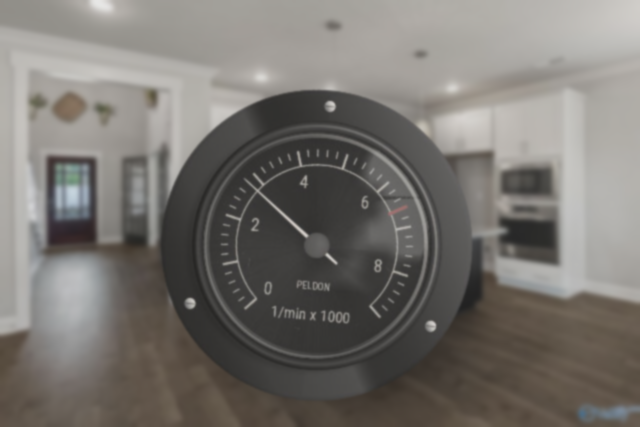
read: 2800 rpm
